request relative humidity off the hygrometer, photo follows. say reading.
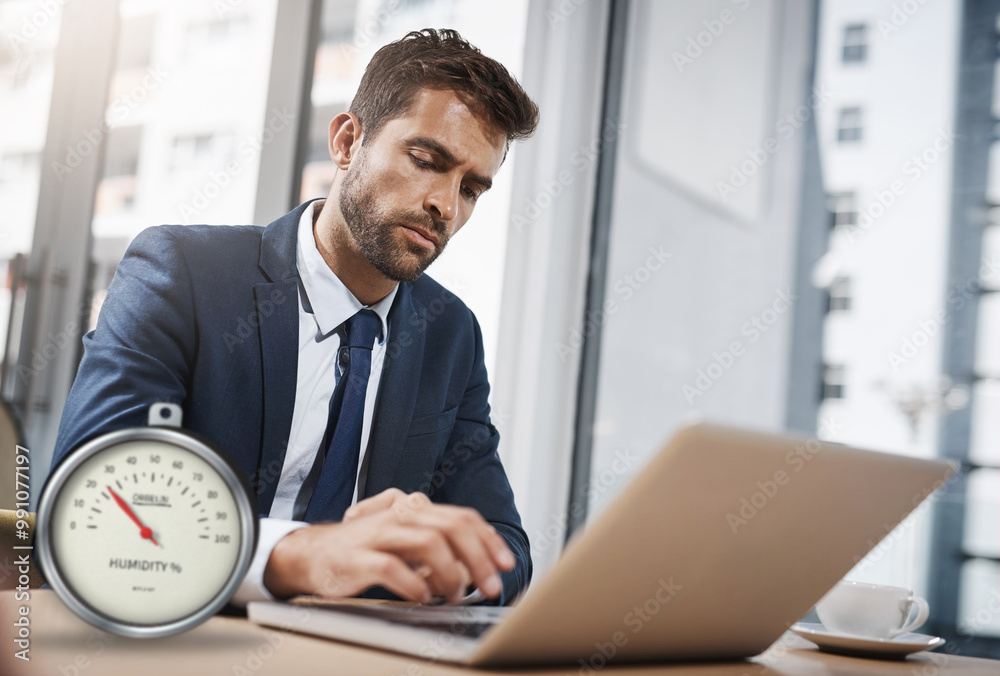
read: 25 %
